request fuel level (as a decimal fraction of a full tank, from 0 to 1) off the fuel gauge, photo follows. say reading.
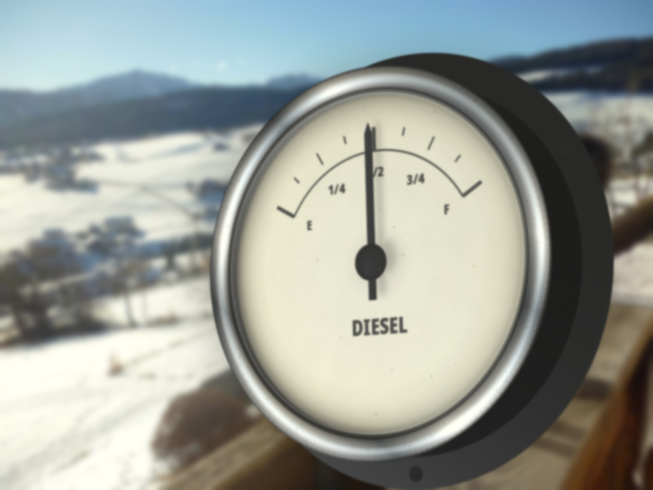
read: 0.5
